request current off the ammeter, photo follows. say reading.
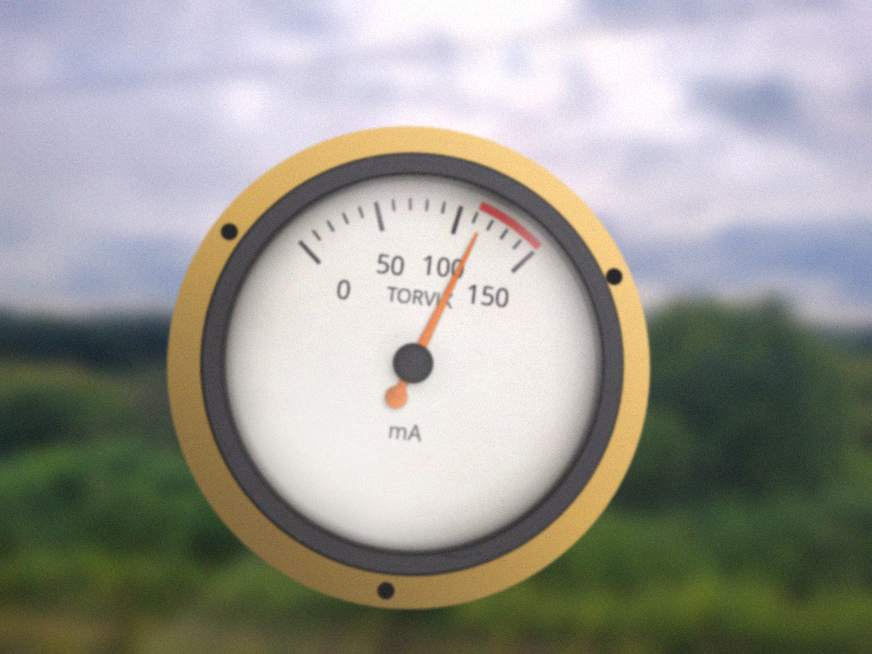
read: 115 mA
